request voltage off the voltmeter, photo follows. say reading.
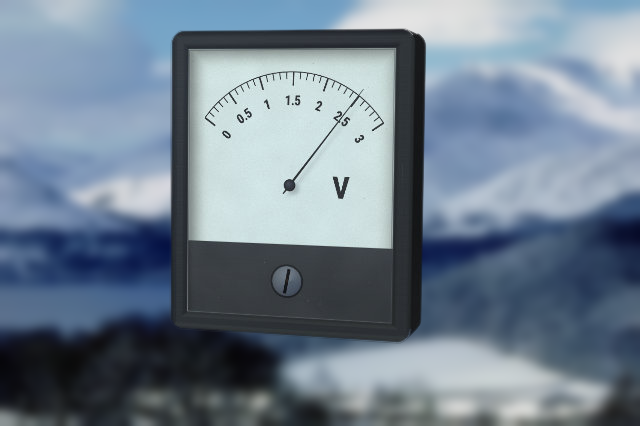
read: 2.5 V
